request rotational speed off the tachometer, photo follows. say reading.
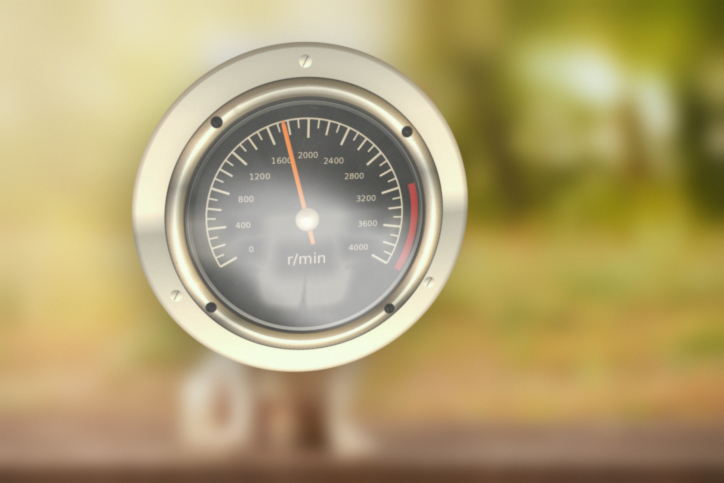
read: 1750 rpm
